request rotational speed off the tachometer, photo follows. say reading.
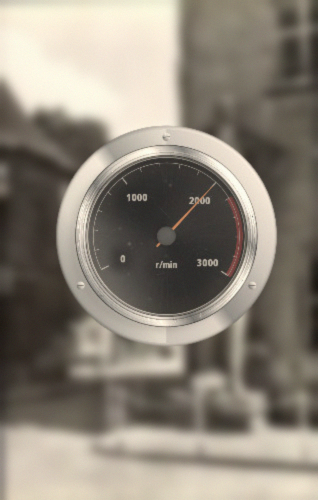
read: 2000 rpm
